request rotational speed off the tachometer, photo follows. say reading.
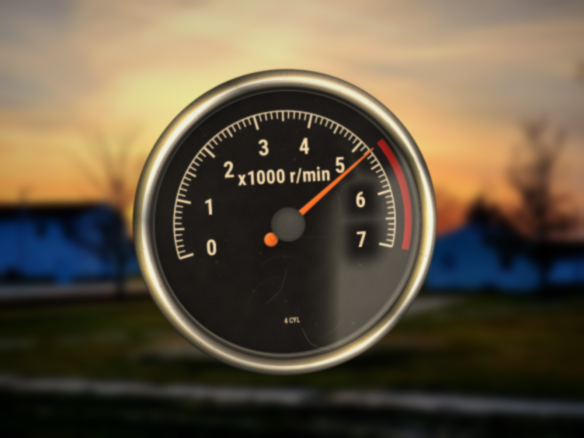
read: 5200 rpm
